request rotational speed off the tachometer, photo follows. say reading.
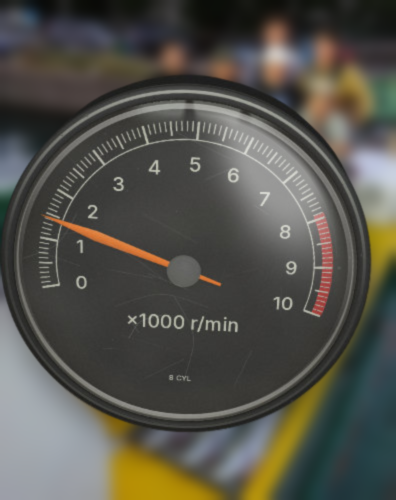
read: 1500 rpm
